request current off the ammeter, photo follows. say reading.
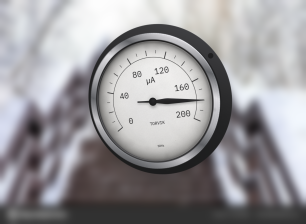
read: 180 µA
